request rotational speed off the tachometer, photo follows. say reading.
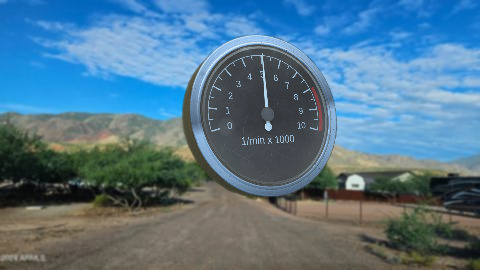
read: 5000 rpm
